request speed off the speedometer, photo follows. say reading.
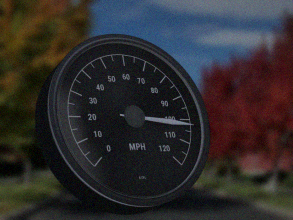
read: 102.5 mph
